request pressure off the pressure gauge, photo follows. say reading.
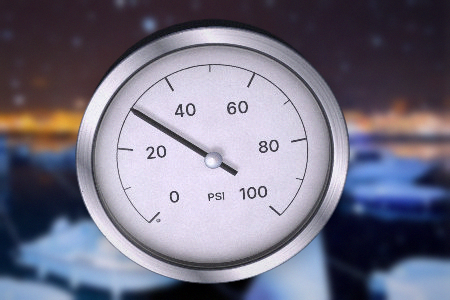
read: 30 psi
